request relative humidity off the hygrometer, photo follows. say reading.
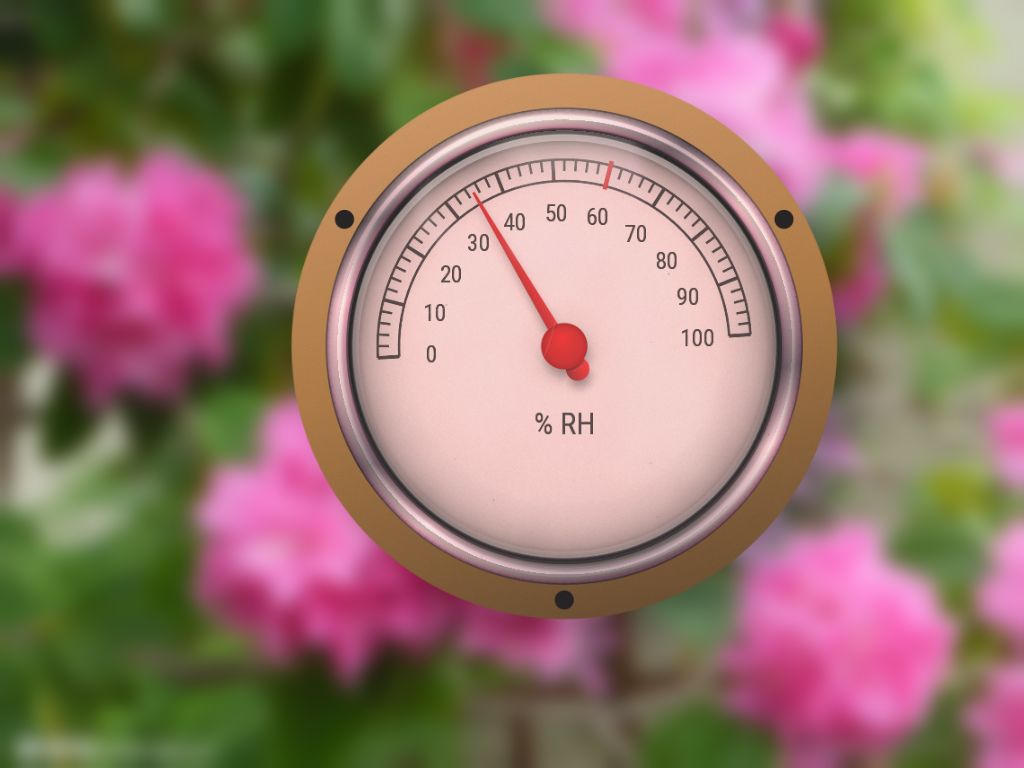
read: 35 %
